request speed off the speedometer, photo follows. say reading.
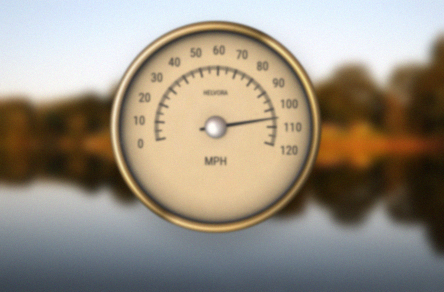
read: 105 mph
